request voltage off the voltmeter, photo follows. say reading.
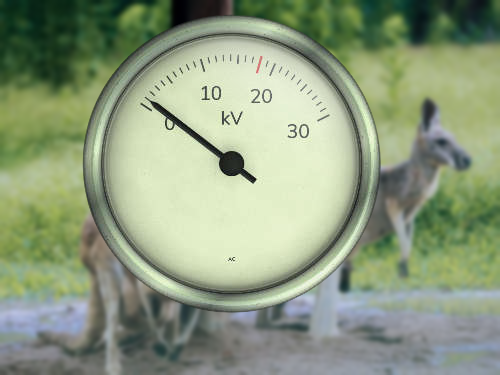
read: 1 kV
